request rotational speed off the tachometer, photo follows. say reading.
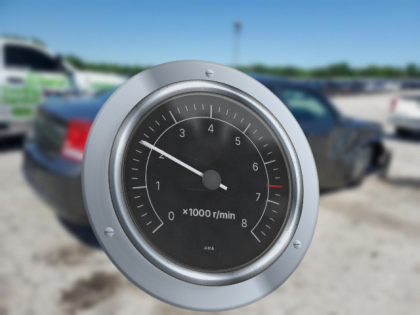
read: 2000 rpm
